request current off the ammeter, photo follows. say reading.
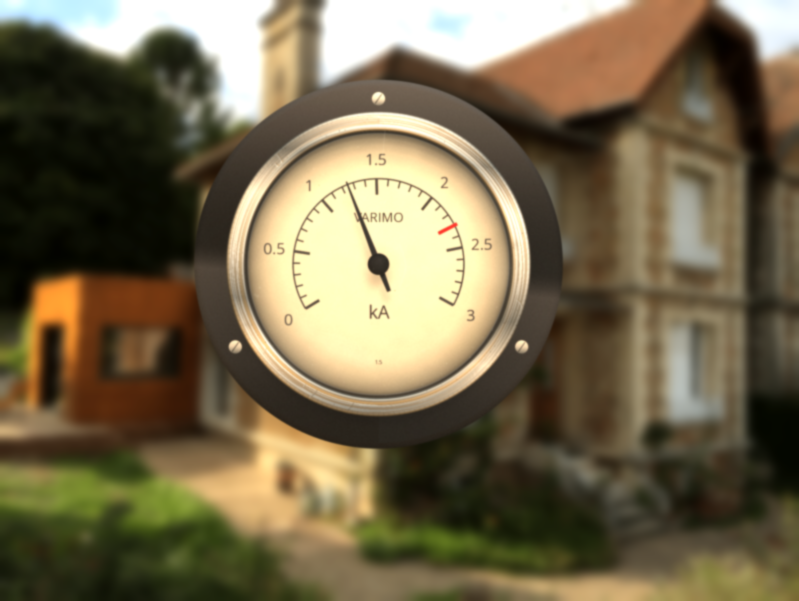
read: 1.25 kA
